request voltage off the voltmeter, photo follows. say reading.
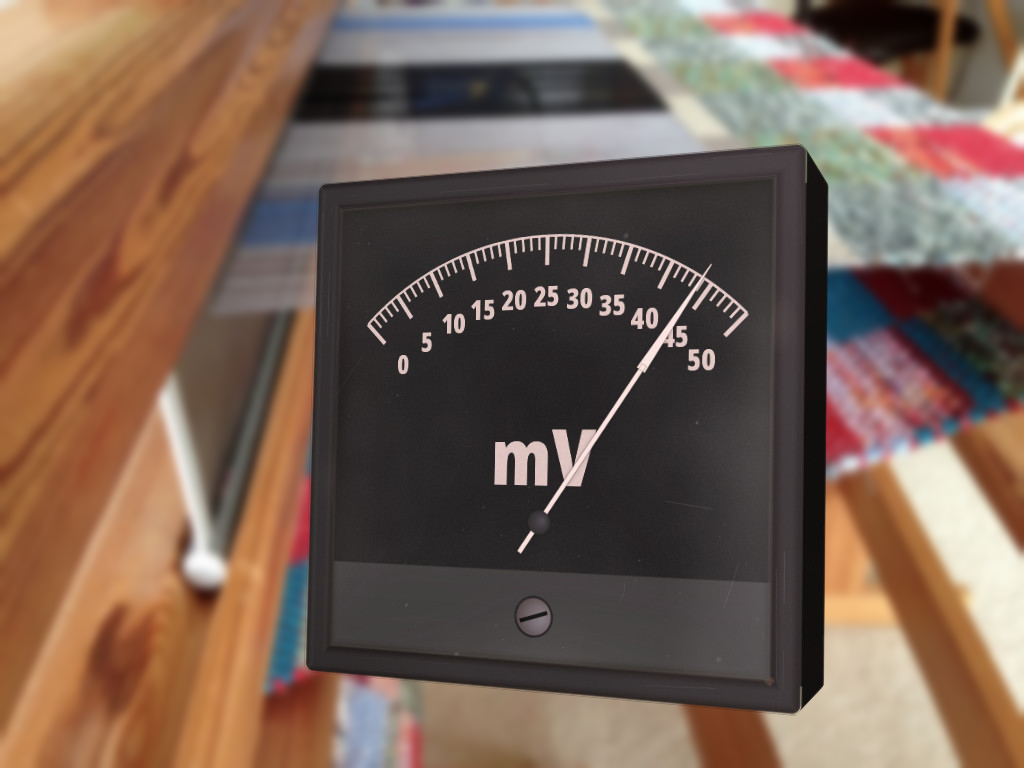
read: 44 mV
